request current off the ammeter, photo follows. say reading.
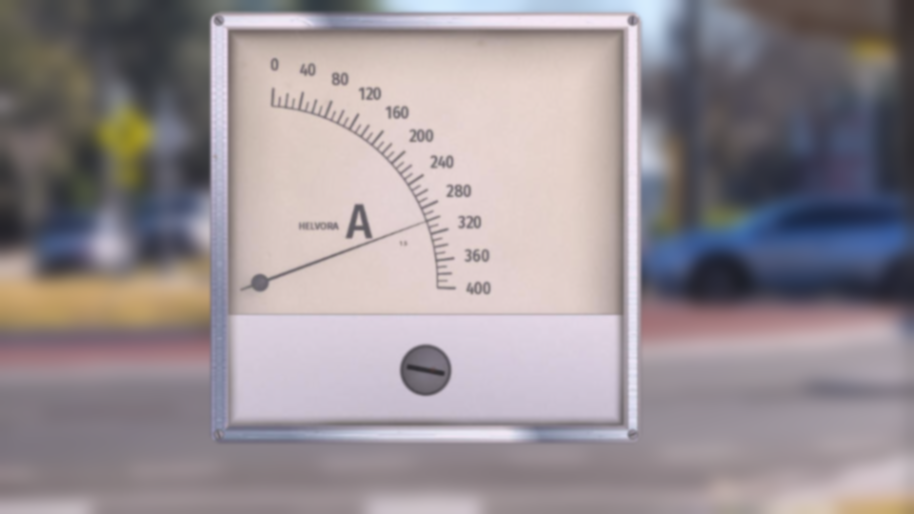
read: 300 A
